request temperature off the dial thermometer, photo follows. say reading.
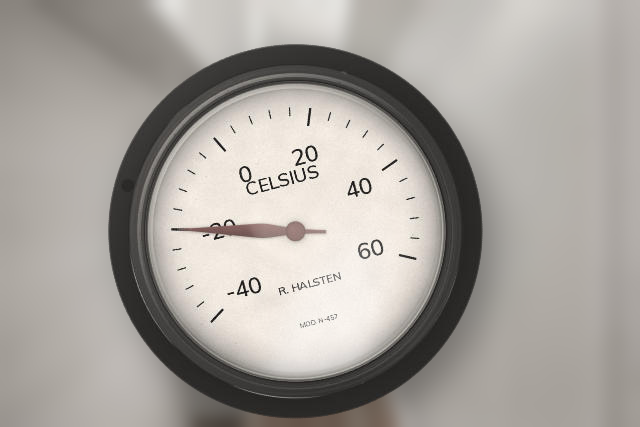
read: -20 °C
